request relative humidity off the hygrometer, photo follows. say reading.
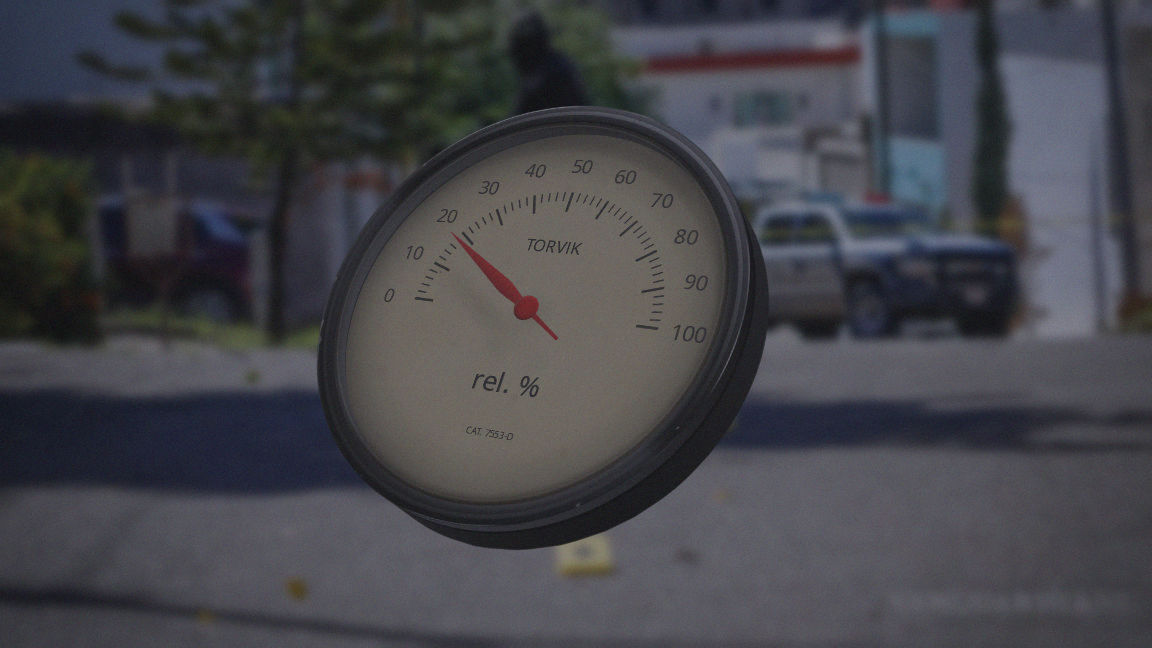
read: 18 %
